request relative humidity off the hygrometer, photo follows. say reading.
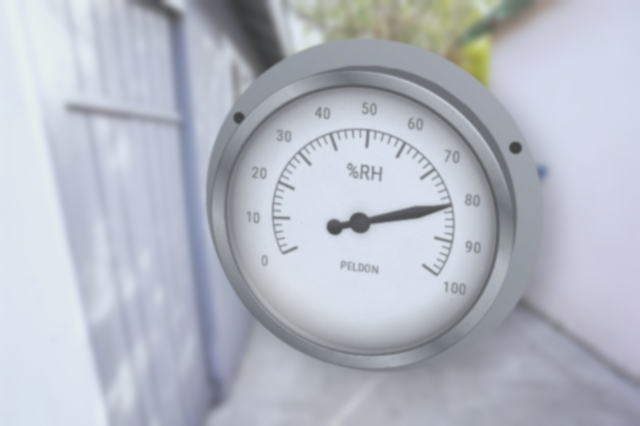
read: 80 %
